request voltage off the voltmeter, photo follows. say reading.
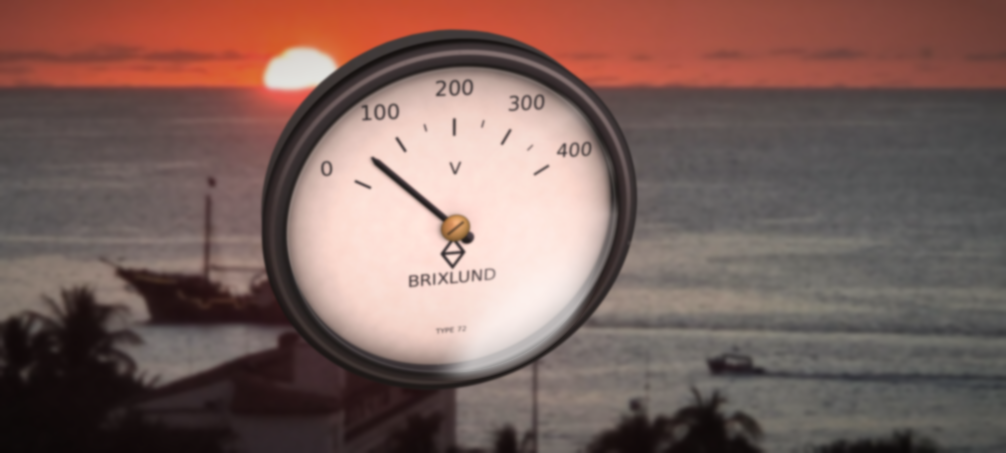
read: 50 V
